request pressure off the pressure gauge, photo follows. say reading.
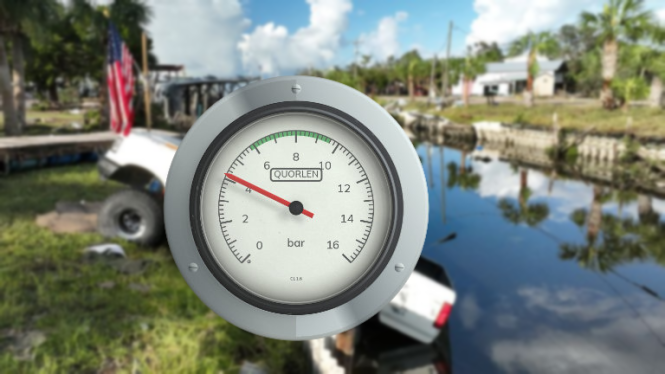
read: 4.2 bar
